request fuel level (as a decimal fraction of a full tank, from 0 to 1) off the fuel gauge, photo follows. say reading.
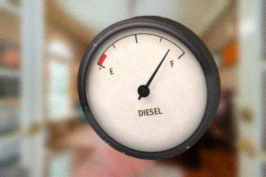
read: 0.875
